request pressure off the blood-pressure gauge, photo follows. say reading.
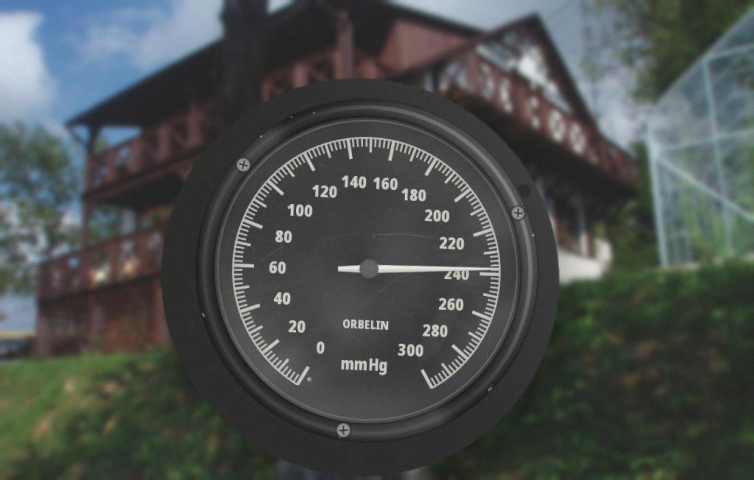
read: 238 mmHg
